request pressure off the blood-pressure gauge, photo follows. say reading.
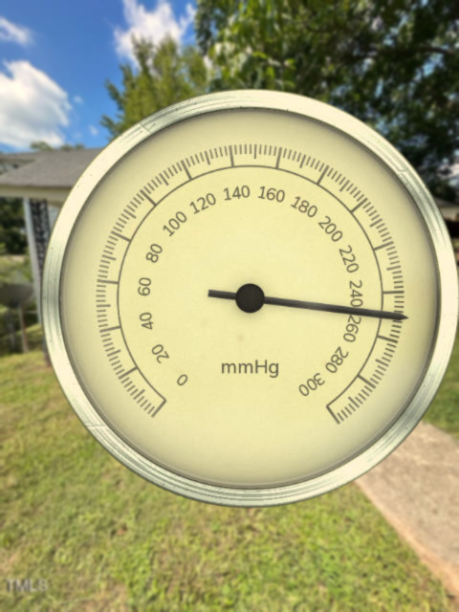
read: 250 mmHg
